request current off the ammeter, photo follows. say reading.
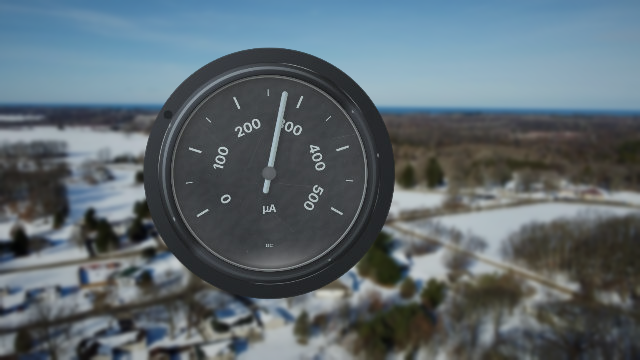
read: 275 µA
